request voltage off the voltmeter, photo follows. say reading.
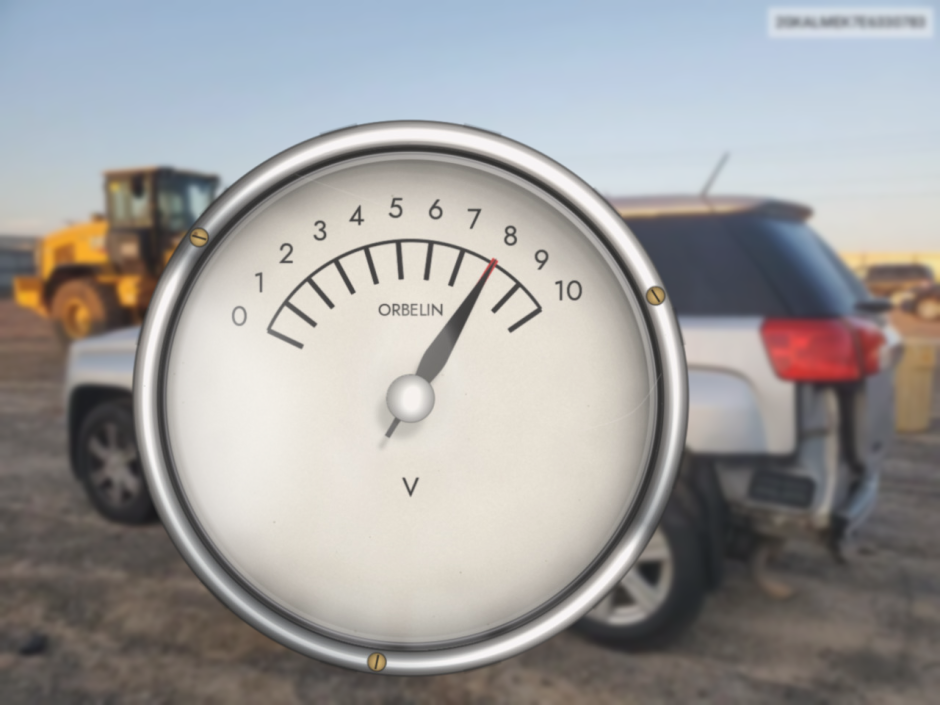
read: 8 V
